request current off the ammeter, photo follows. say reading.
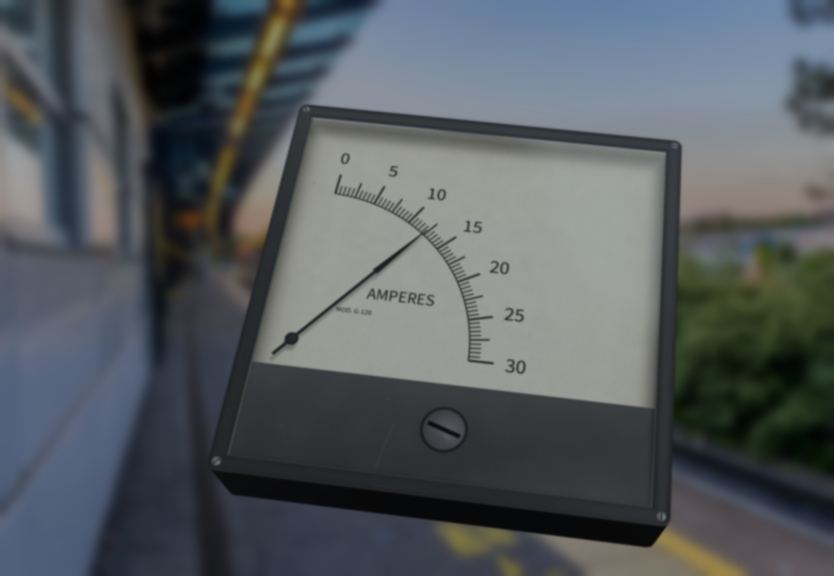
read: 12.5 A
